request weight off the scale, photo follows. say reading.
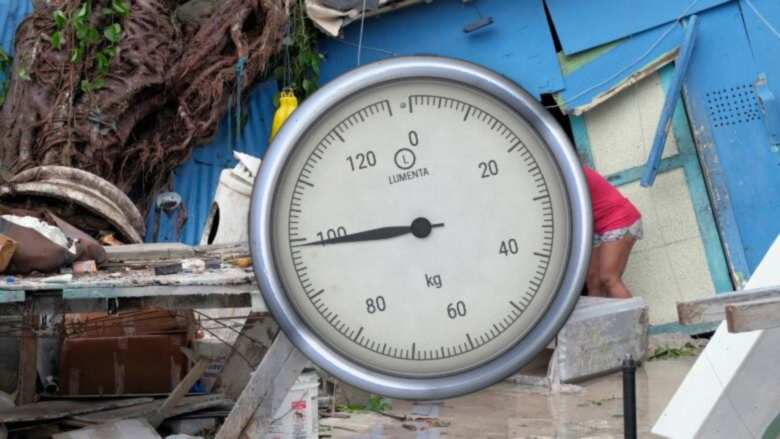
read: 99 kg
